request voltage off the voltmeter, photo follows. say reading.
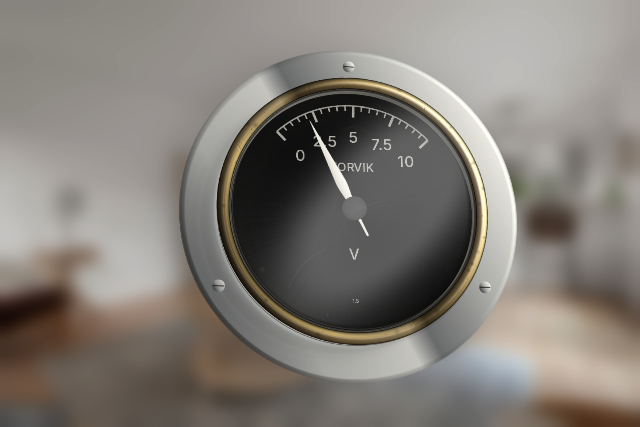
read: 2 V
